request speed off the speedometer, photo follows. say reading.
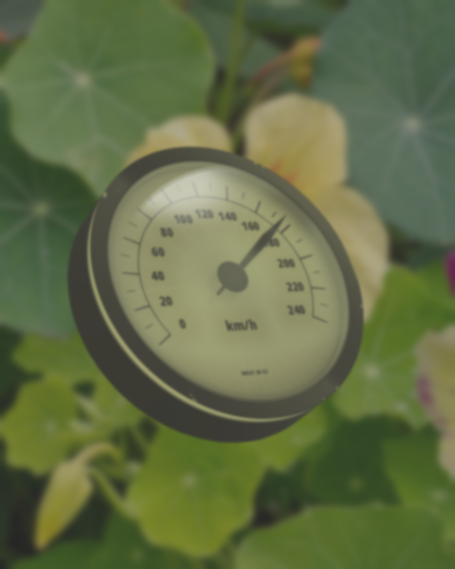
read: 175 km/h
